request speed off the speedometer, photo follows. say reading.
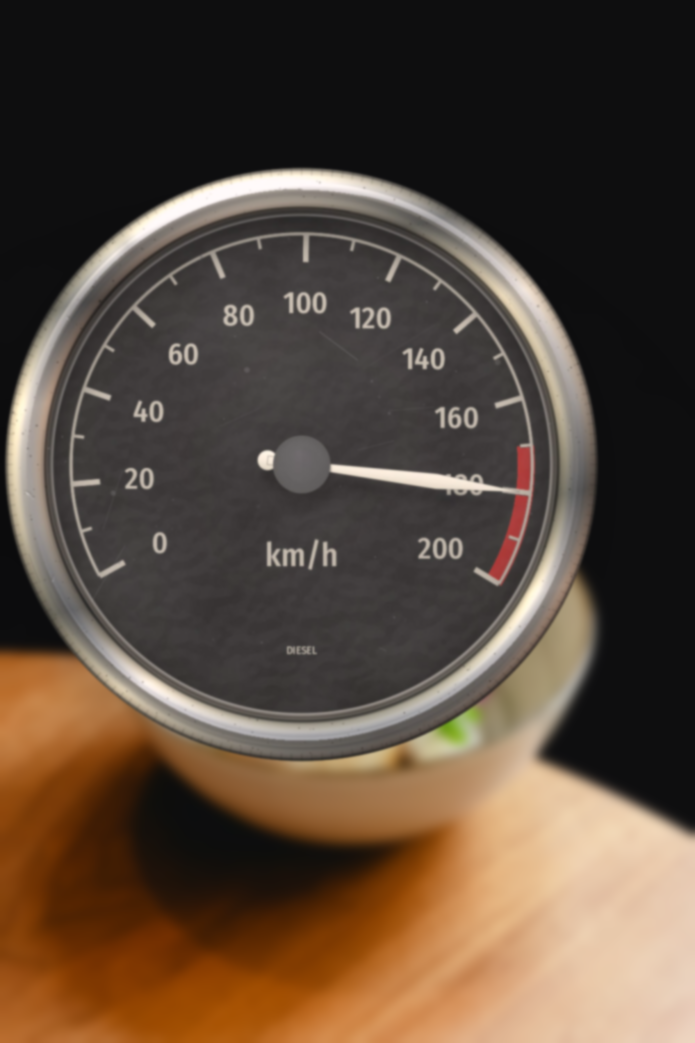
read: 180 km/h
